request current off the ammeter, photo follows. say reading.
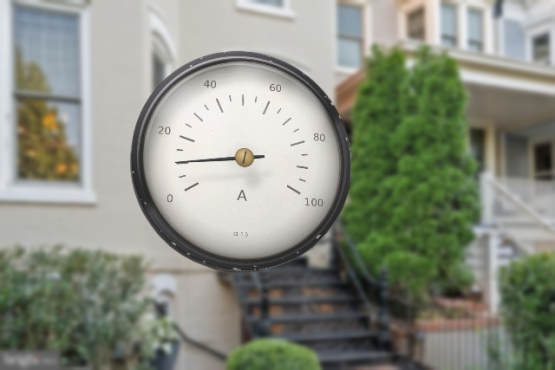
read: 10 A
